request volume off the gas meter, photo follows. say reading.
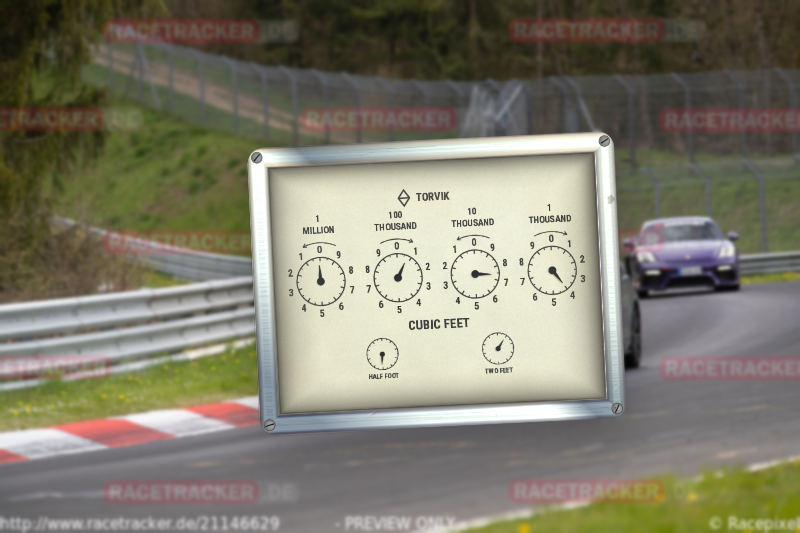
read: 7400 ft³
